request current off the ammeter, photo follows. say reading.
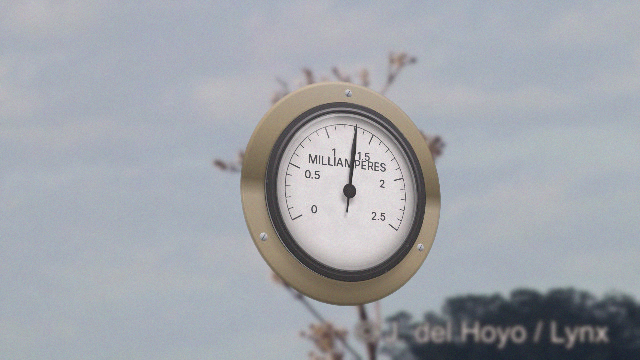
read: 1.3 mA
